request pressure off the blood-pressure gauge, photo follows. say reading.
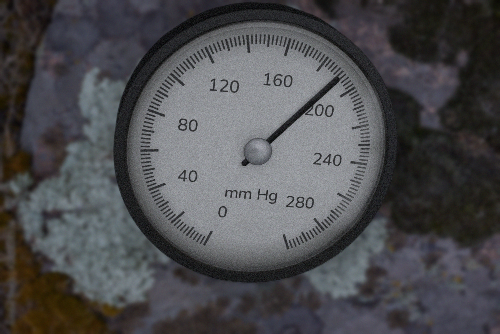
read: 190 mmHg
